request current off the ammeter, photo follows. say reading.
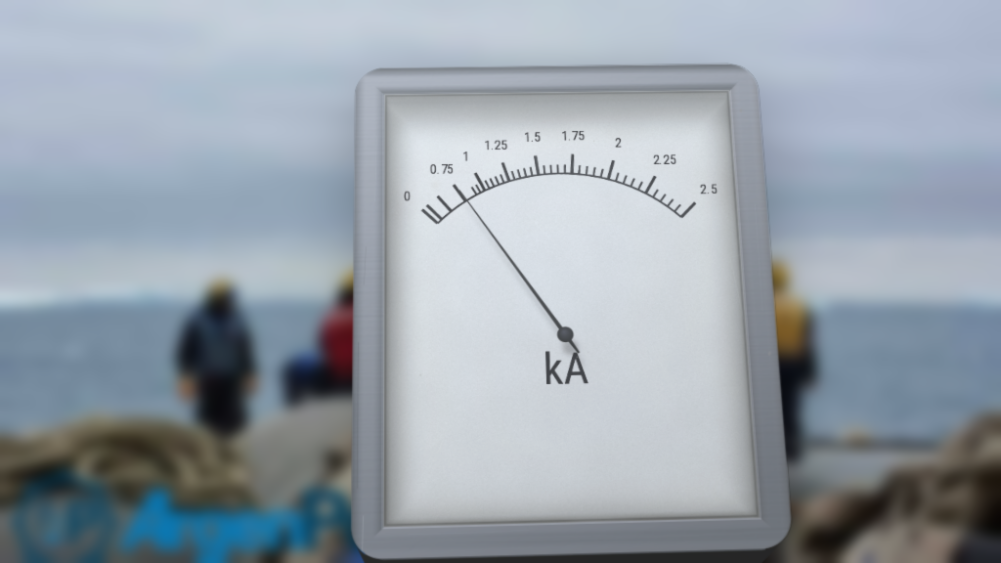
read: 0.75 kA
